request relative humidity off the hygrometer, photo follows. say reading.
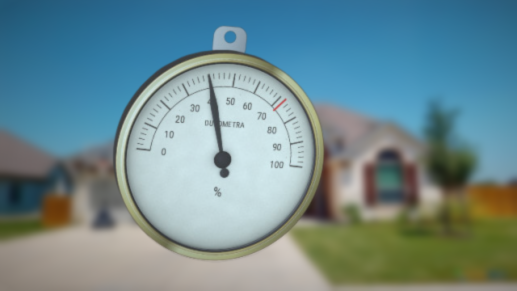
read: 40 %
